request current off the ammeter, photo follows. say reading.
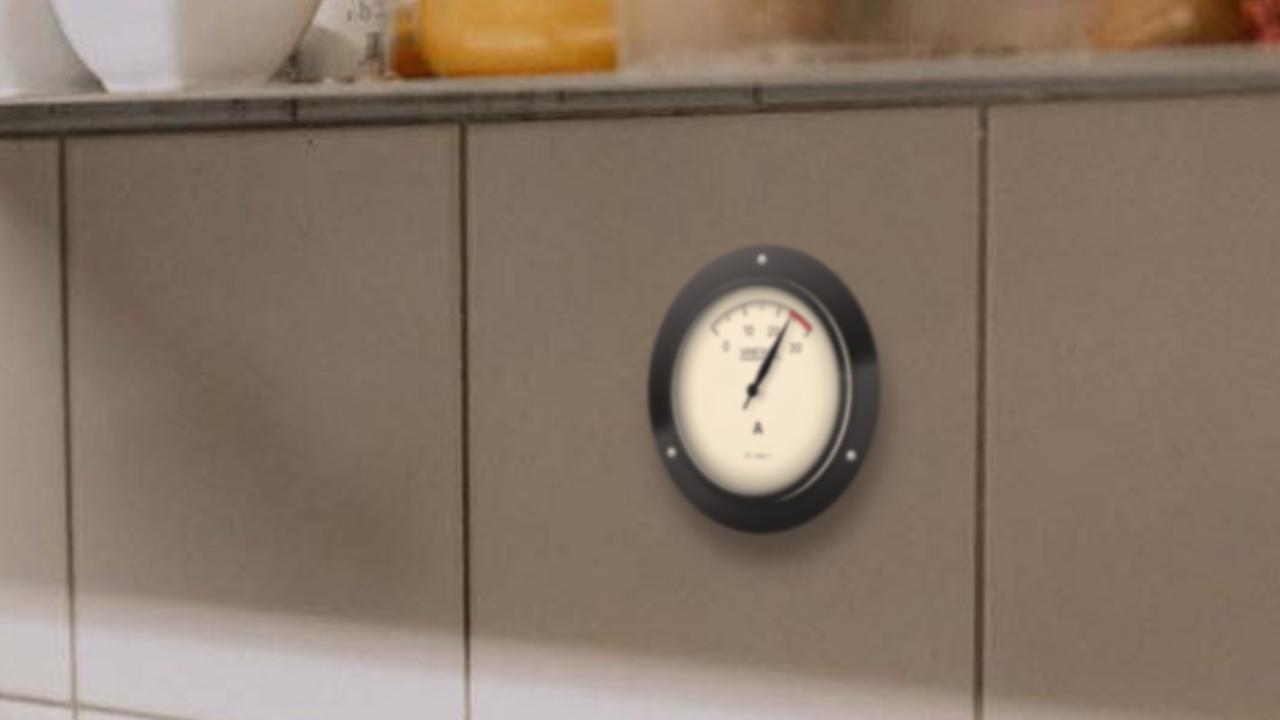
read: 25 A
